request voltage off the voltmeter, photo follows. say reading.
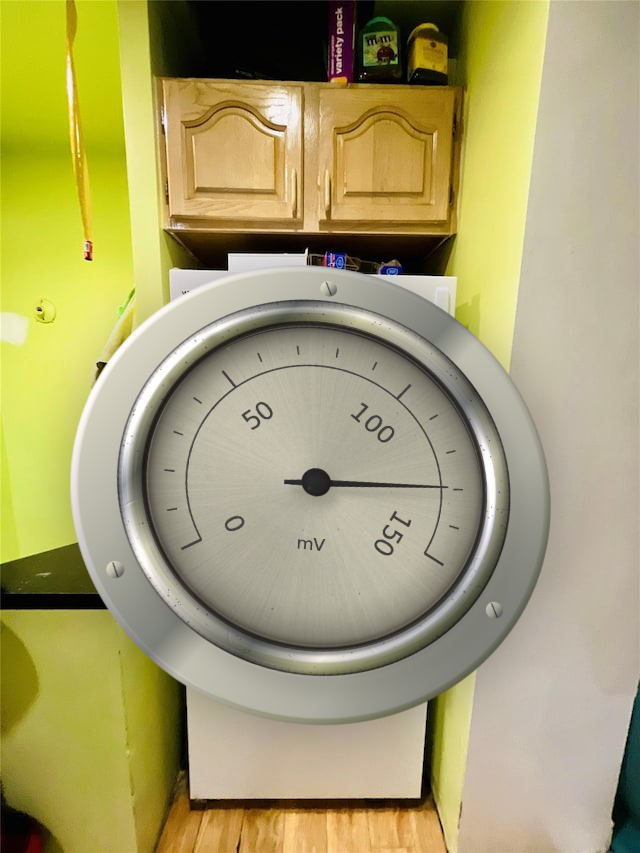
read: 130 mV
